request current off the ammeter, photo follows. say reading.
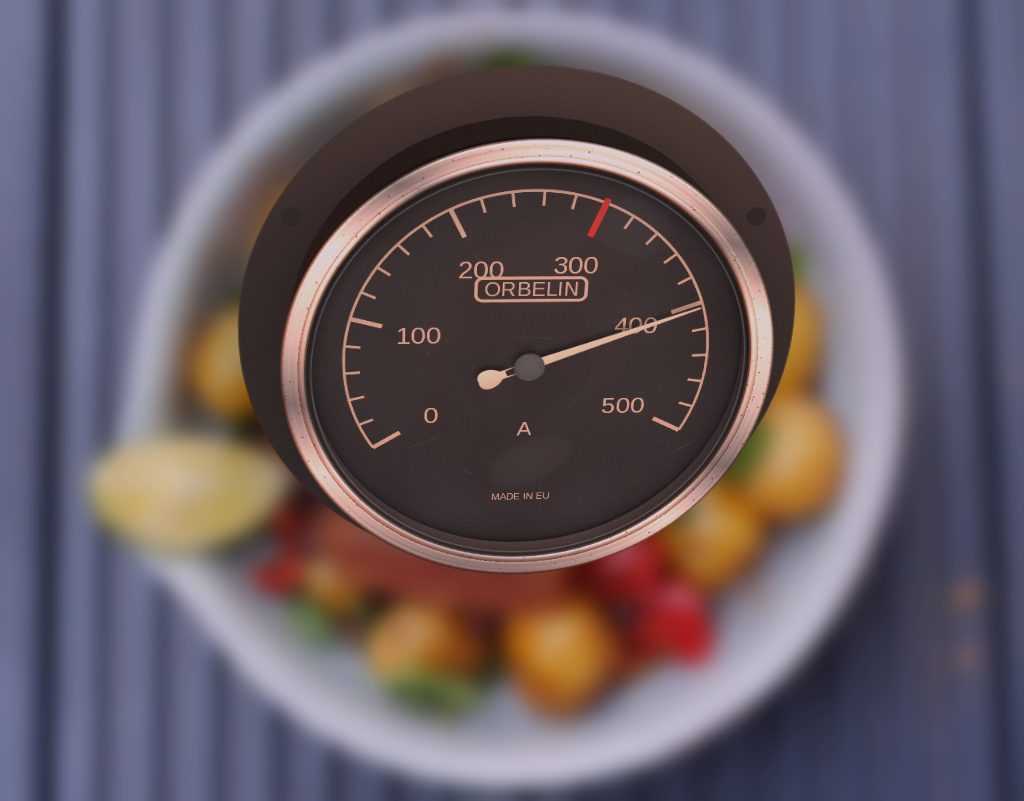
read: 400 A
